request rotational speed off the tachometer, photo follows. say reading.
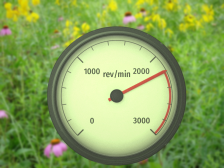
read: 2200 rpm
